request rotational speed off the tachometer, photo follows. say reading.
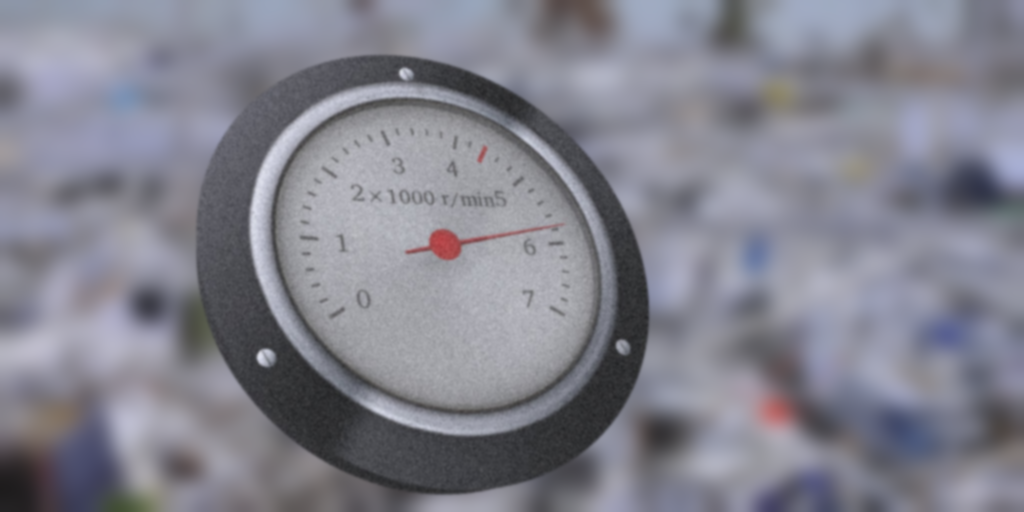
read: 5800 rpm
